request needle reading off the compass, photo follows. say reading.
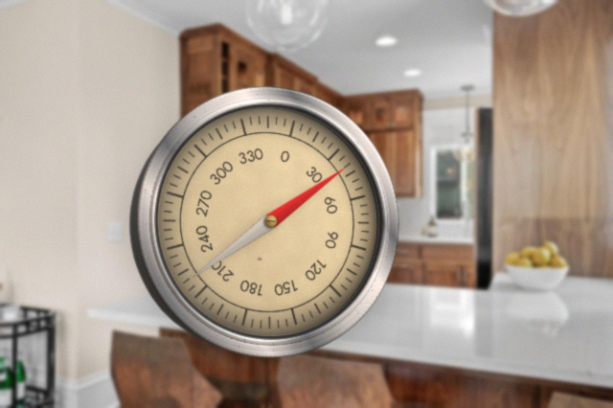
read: 40 °
